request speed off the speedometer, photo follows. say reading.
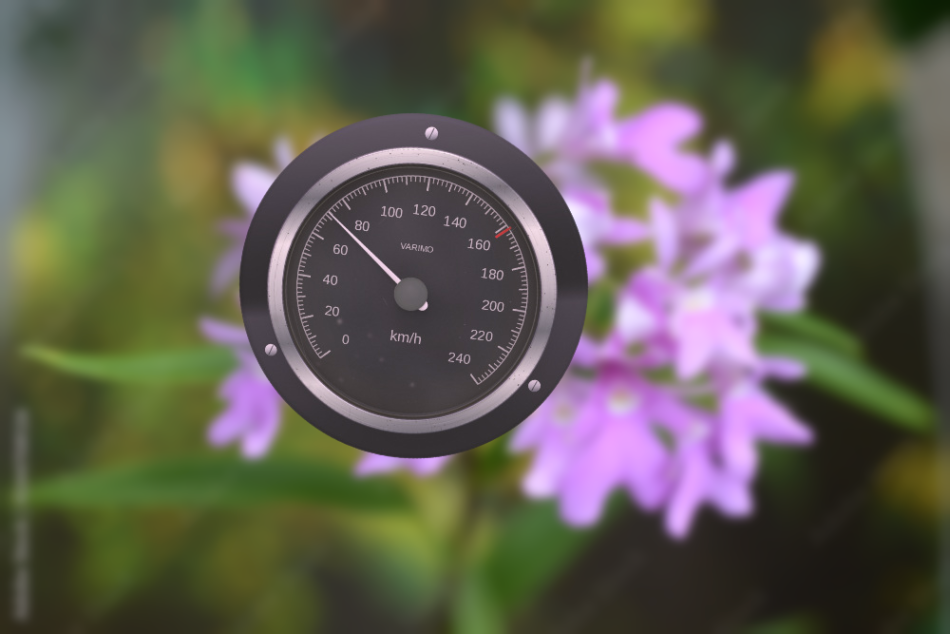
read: 72 km/h
